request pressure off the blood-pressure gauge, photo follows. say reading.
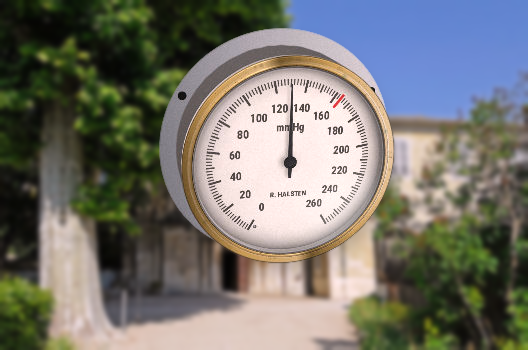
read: 130 mmHg
